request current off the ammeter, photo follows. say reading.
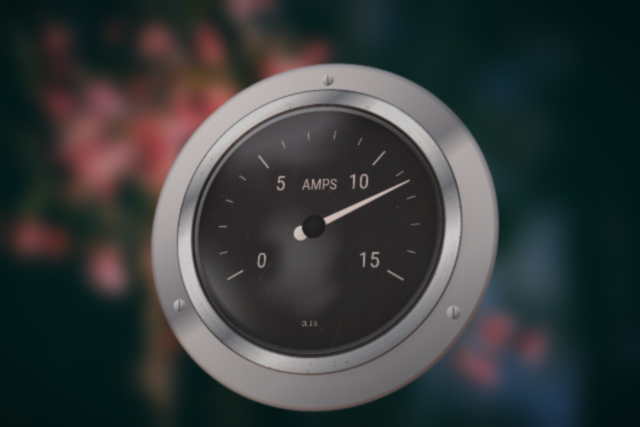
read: 11.5 A
